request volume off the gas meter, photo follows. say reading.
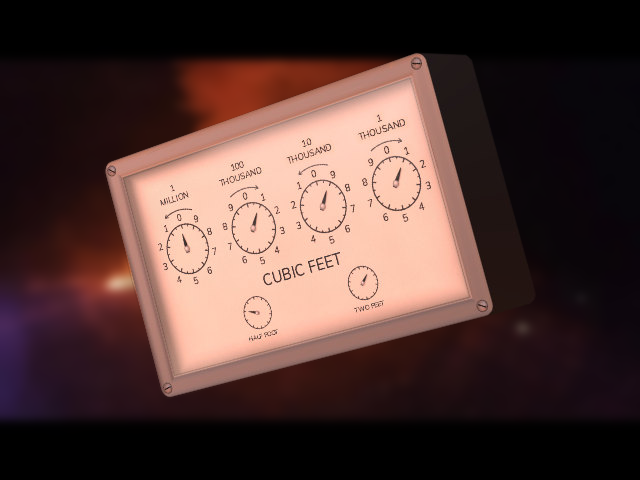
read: 9100 ft³
